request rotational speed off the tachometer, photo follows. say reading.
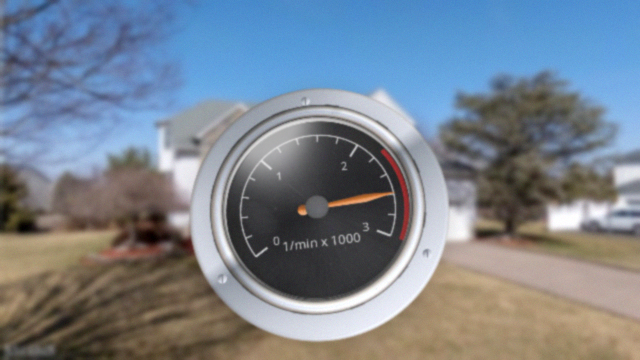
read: 2600 rpm
